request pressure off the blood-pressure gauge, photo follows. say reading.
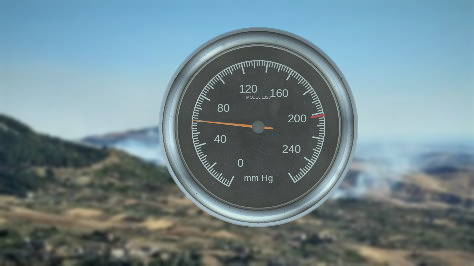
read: 60 mmHg
